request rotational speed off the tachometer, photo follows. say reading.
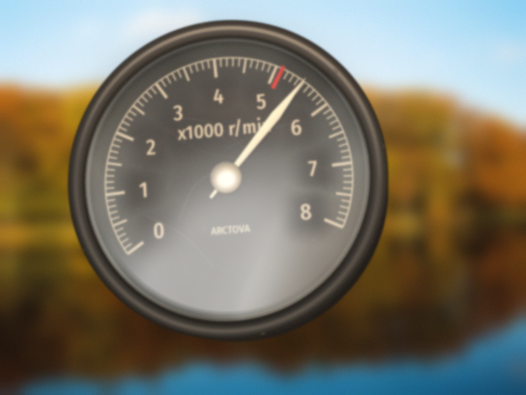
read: 5500 rpm
